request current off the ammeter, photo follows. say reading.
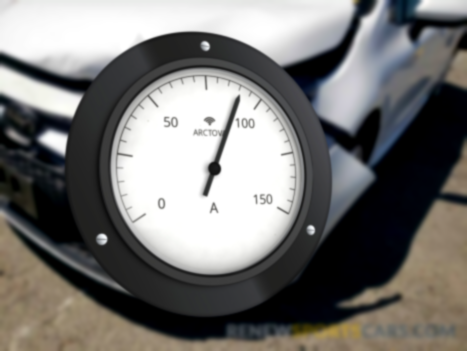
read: 90 A
